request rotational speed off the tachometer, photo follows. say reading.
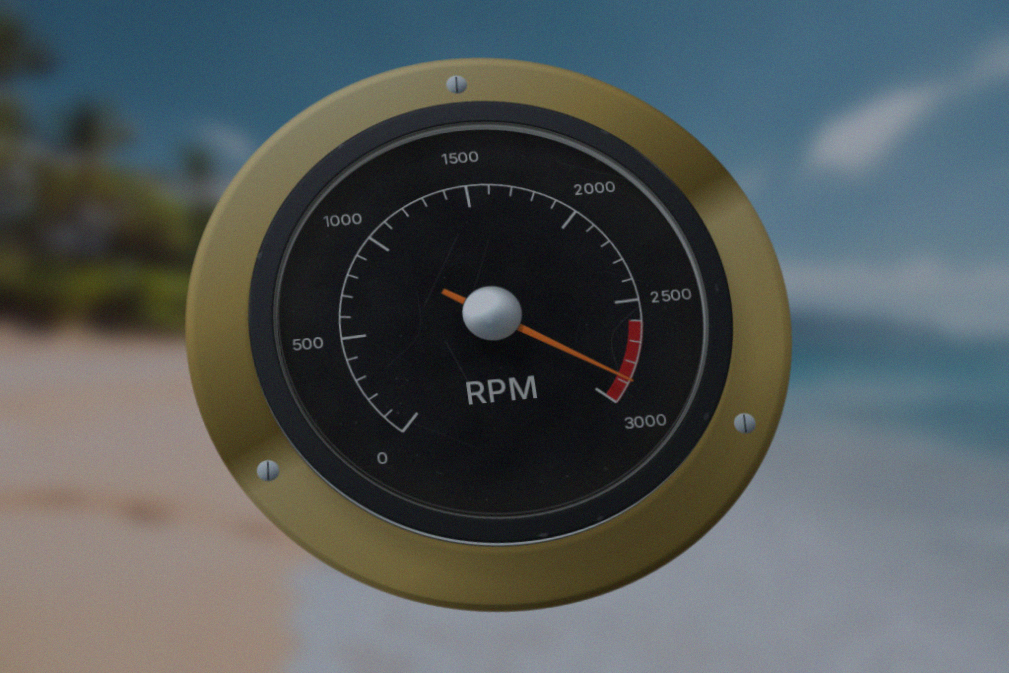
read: 2900 rpm
